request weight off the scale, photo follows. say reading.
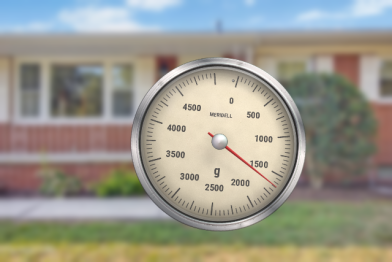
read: 1650 g
